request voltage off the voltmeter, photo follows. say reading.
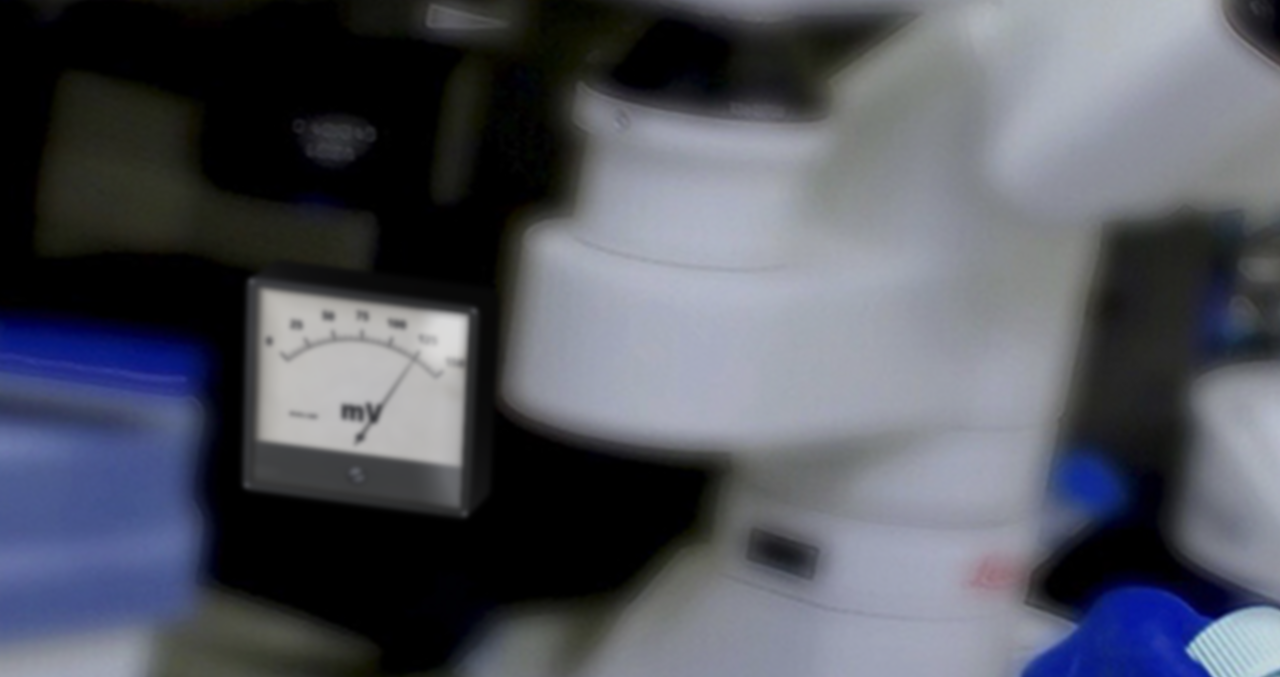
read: 125 mV
